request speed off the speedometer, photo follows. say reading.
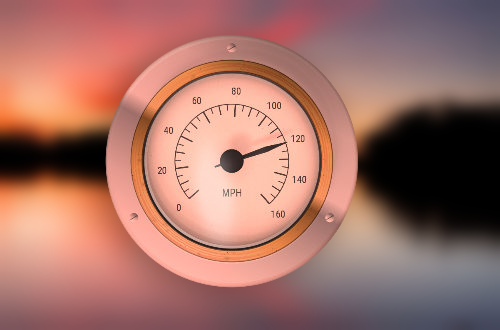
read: 120 mph
